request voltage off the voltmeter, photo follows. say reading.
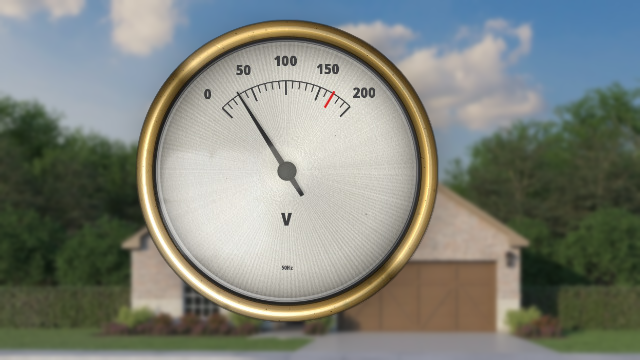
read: 30 V
